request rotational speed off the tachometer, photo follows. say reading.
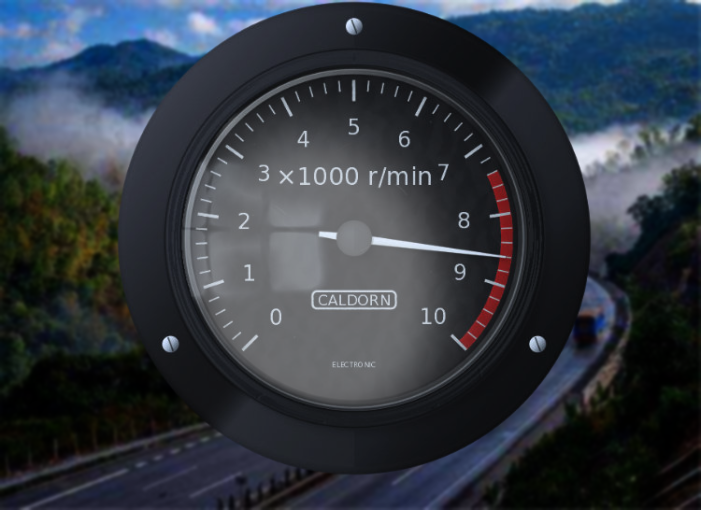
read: 8600 rpm
